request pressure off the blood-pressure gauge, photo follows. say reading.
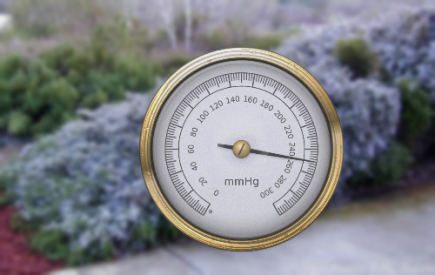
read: 250 mmHg
